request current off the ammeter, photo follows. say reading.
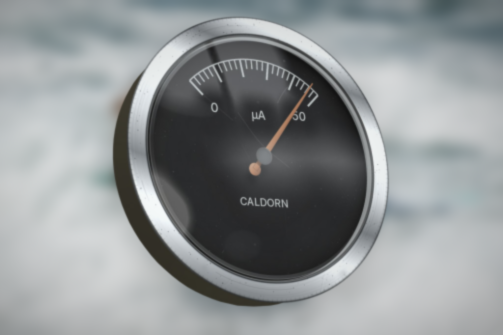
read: 46 µA
